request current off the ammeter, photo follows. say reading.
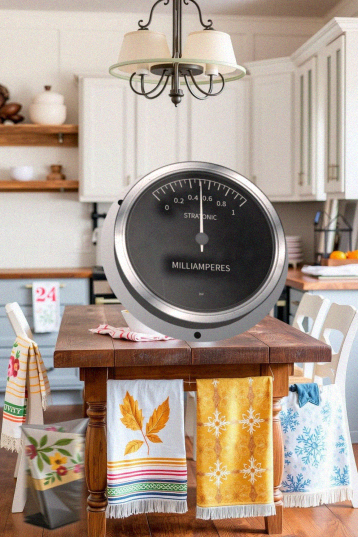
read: 0.5 mA
